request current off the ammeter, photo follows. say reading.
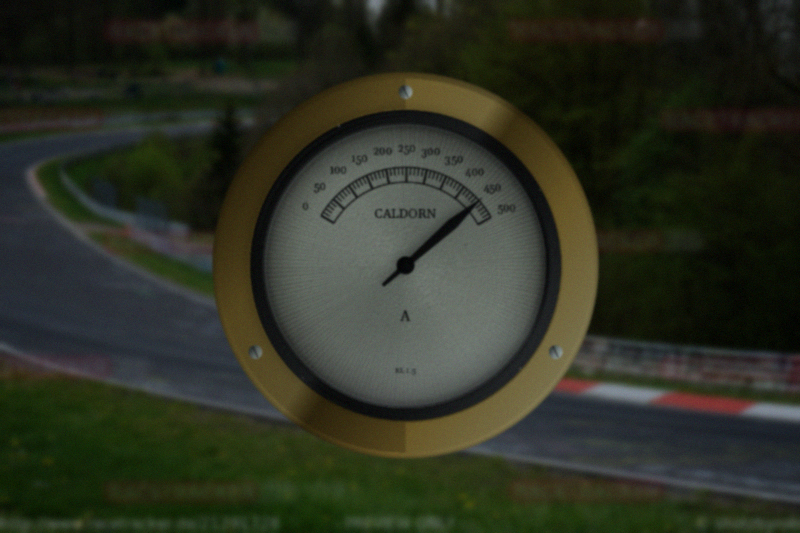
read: 450 A
